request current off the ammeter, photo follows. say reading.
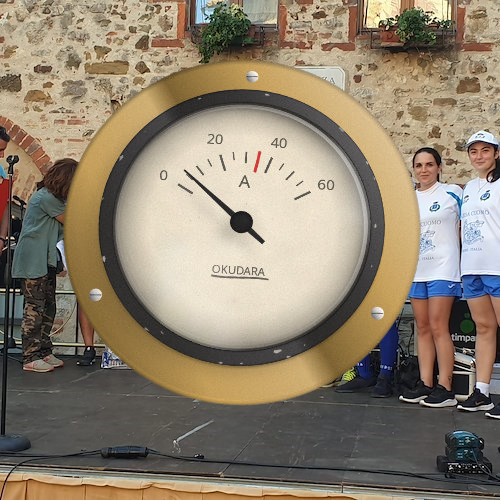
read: 5 A
